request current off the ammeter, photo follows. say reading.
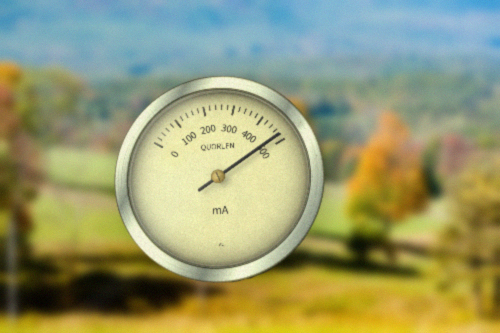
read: 480 mA
